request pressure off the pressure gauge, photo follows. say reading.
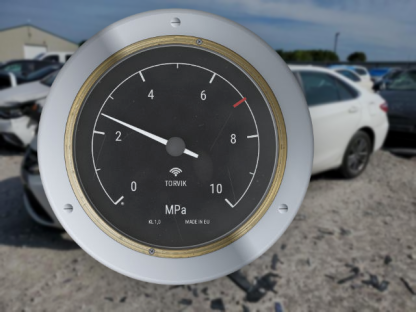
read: 2.5 MPa
